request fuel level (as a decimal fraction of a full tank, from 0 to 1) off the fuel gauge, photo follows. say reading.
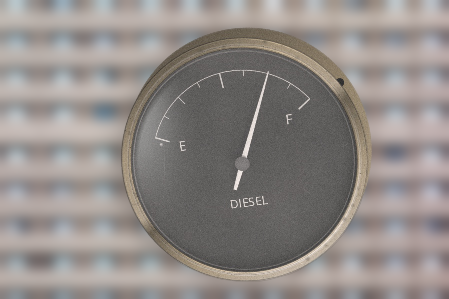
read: 0.75
